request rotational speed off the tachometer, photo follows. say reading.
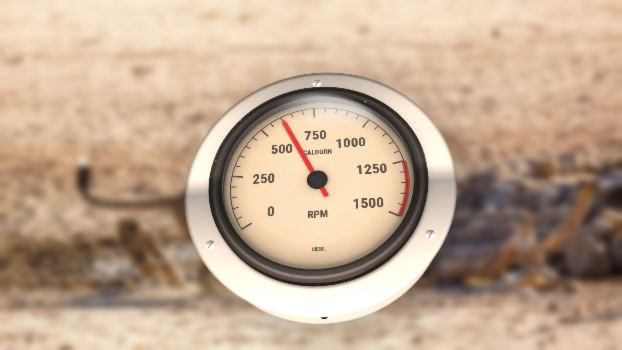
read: 600 rpm
